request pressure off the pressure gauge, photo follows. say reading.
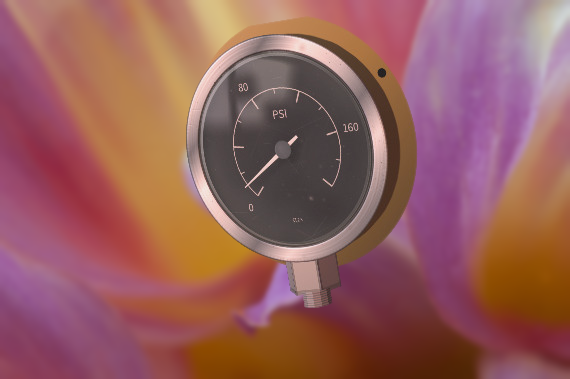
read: 10 psi
